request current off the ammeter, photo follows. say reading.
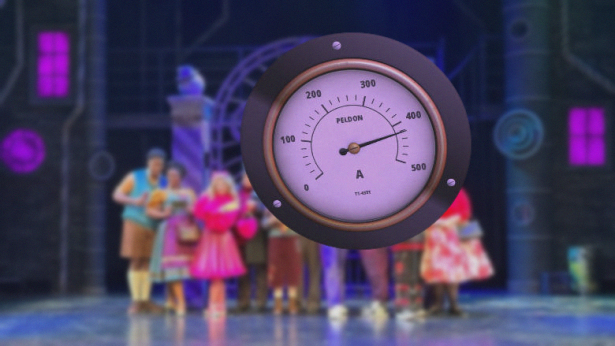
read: 420 A
